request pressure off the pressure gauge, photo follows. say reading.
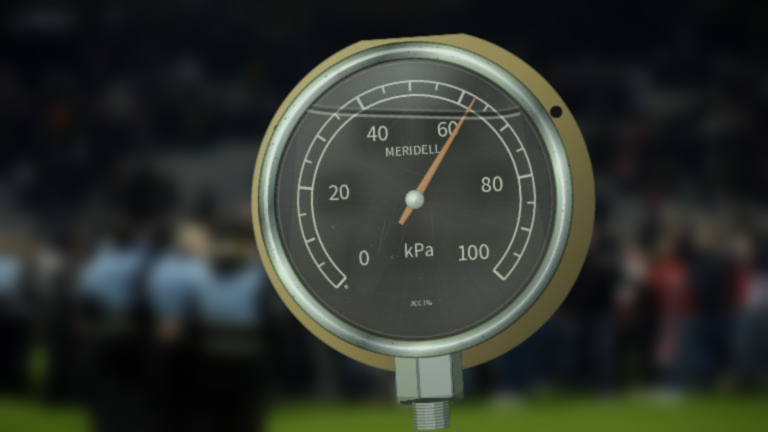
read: 62.5 kPa
